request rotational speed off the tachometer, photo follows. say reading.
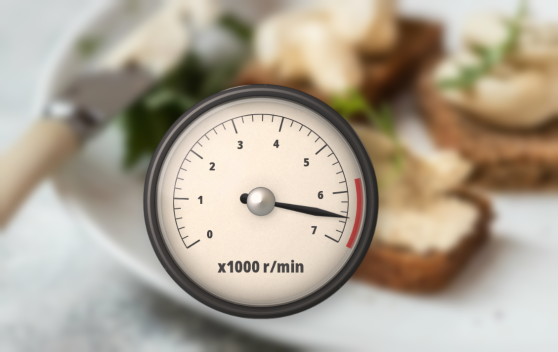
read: 6500 rpm
